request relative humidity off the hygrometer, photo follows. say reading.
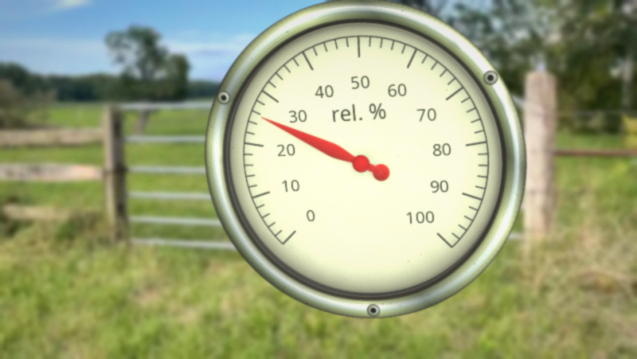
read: 26 %
